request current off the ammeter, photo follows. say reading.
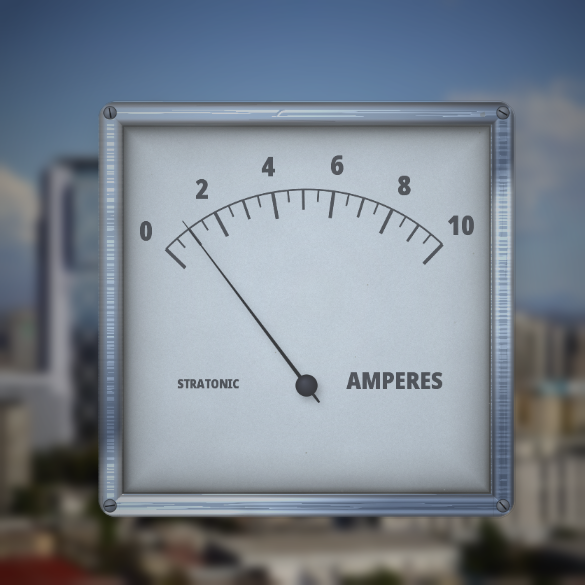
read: 1 A
